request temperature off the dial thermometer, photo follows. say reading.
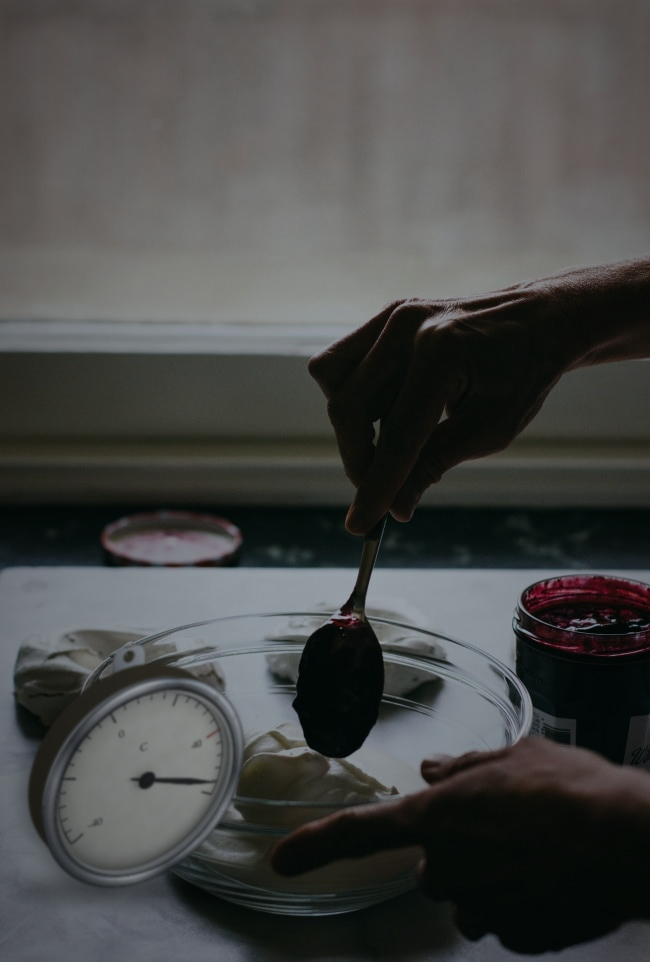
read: 56 °C
